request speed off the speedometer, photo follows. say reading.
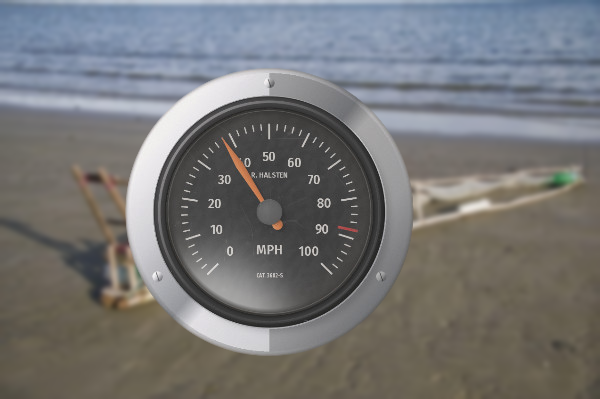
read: 38 mph
